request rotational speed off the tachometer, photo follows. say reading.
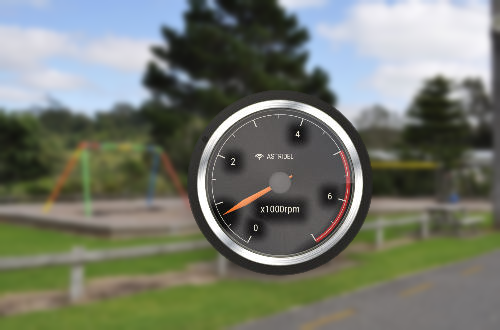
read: 750 rpm
